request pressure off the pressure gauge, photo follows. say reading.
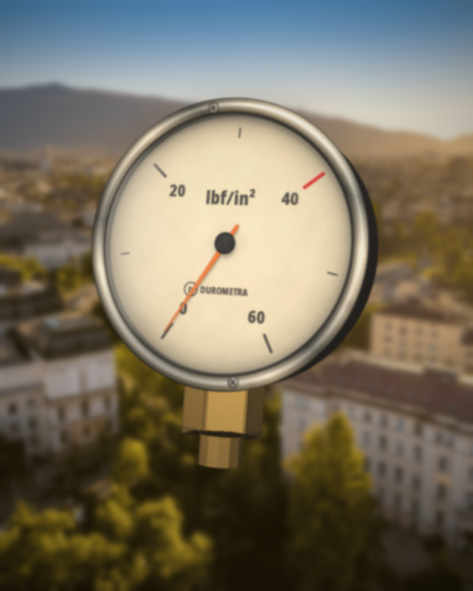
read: 0 psi
